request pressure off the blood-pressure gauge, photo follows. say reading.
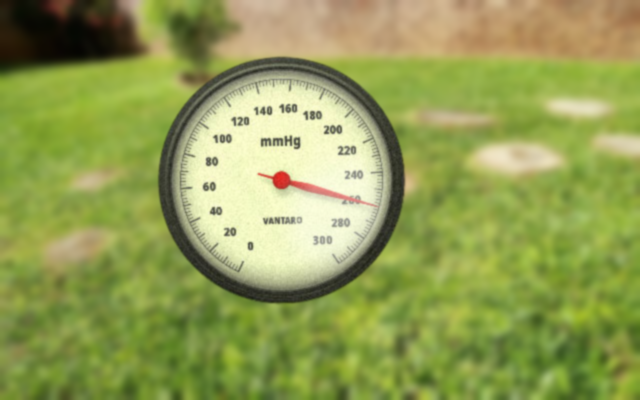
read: 260 mmHg
